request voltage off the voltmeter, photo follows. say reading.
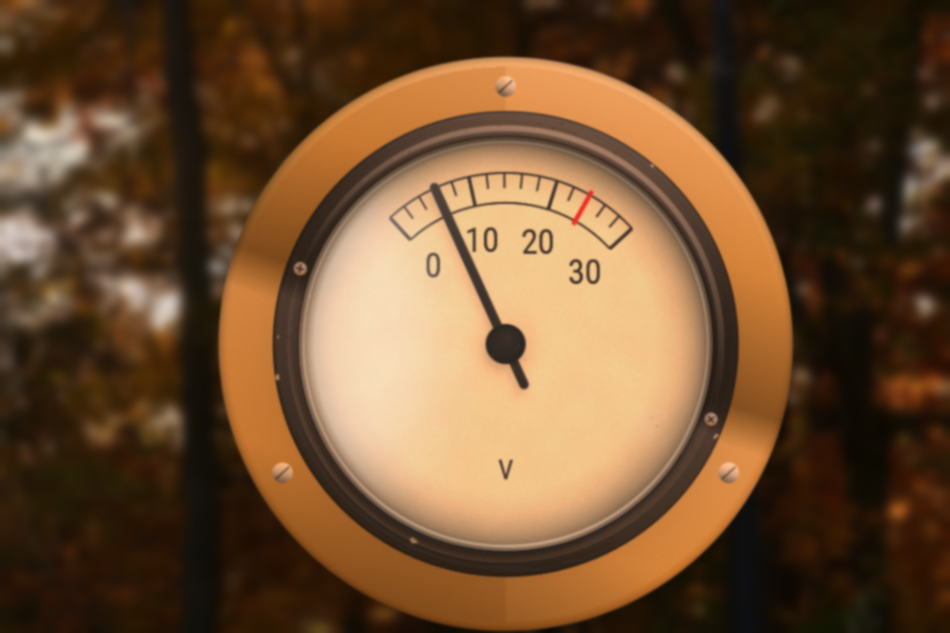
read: 6 V
